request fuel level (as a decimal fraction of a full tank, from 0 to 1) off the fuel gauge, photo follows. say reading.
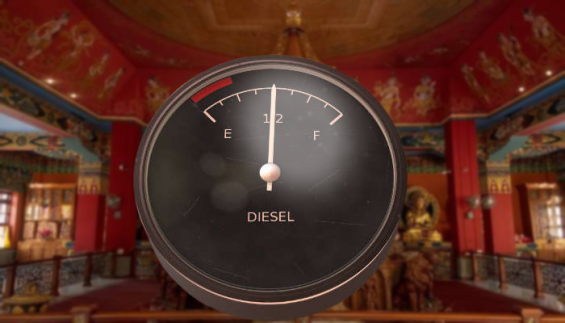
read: 0.5
